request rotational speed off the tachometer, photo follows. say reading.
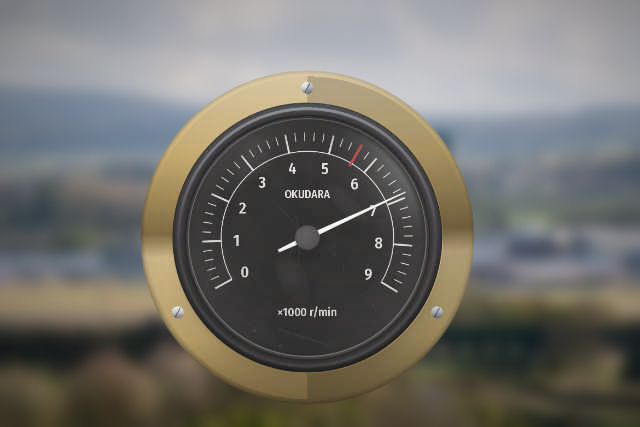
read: 6900 rpm
